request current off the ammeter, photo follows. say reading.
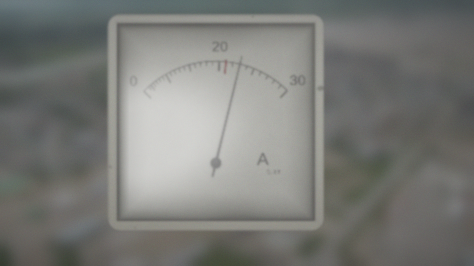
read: 23 A
